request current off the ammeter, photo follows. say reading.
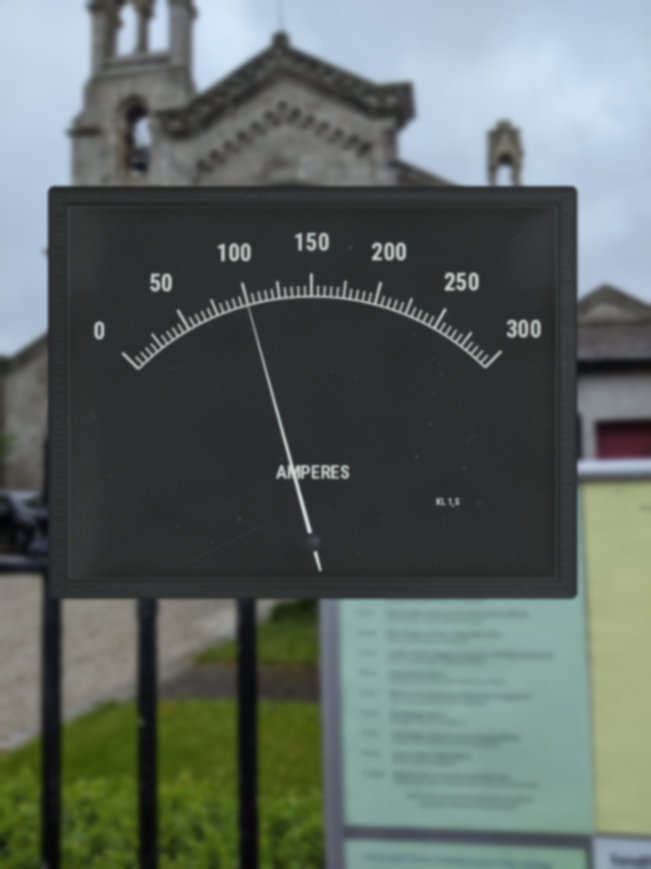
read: 100 A
